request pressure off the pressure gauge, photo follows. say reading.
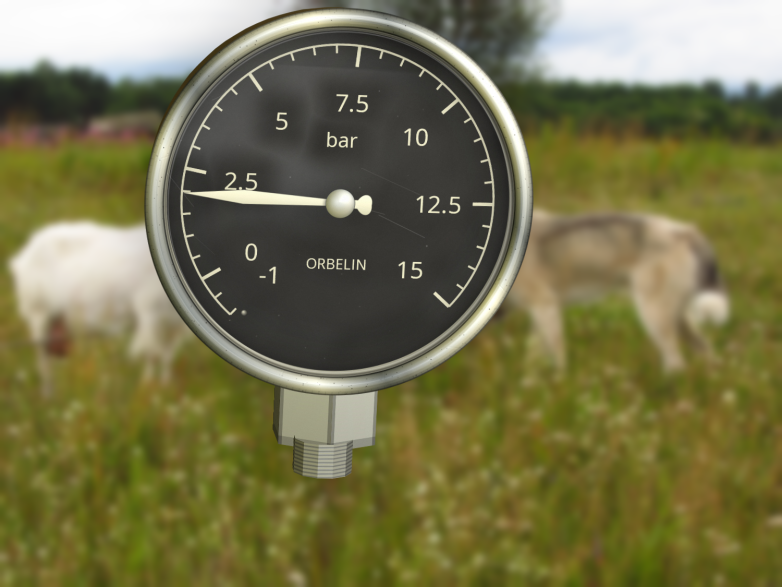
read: 2 bar
